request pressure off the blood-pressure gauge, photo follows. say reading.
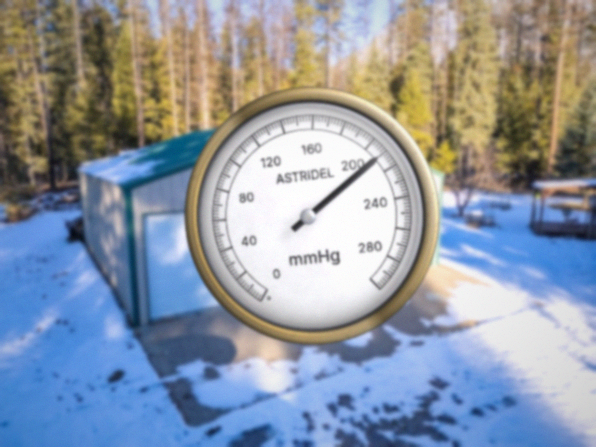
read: 210 mmHg
